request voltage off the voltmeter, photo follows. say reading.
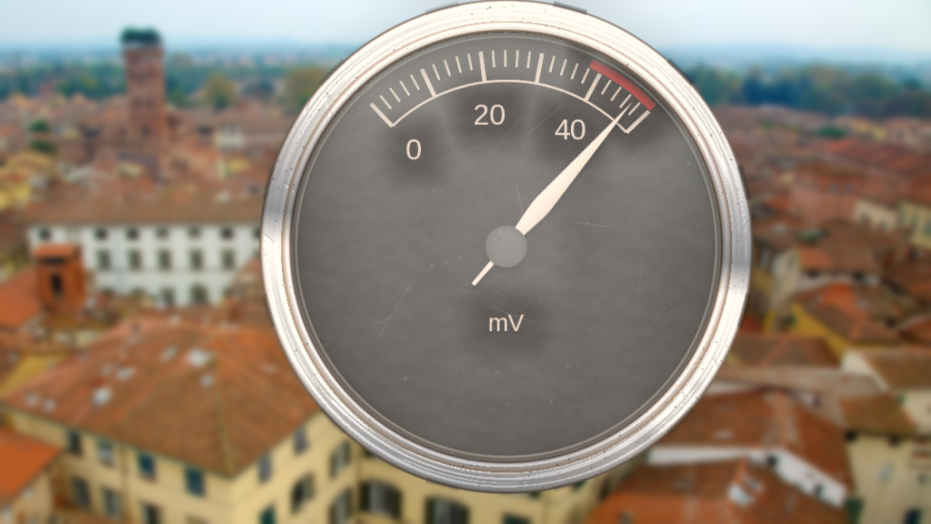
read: 47 mV
